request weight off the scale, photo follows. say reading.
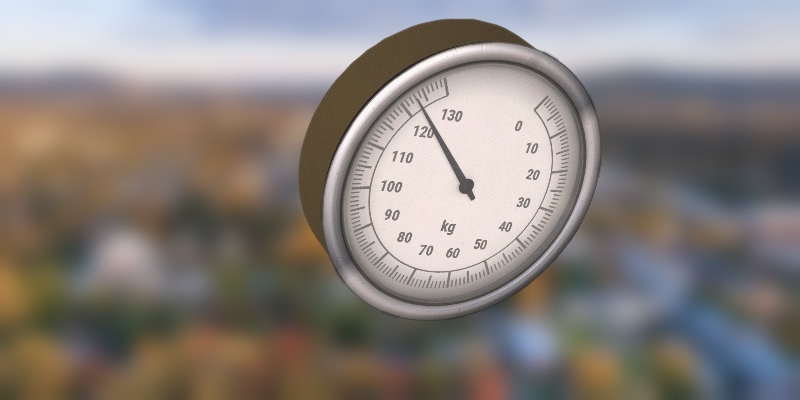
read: 123 kg
